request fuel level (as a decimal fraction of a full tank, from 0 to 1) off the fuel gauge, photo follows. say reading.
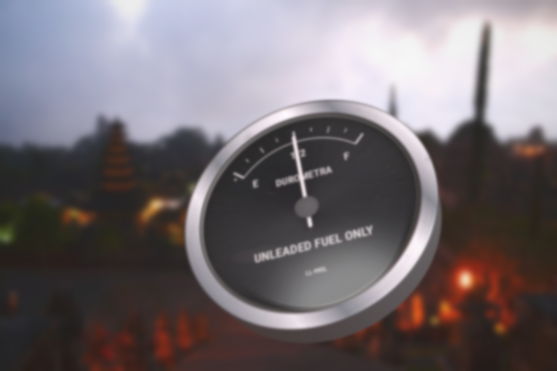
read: 0.5
